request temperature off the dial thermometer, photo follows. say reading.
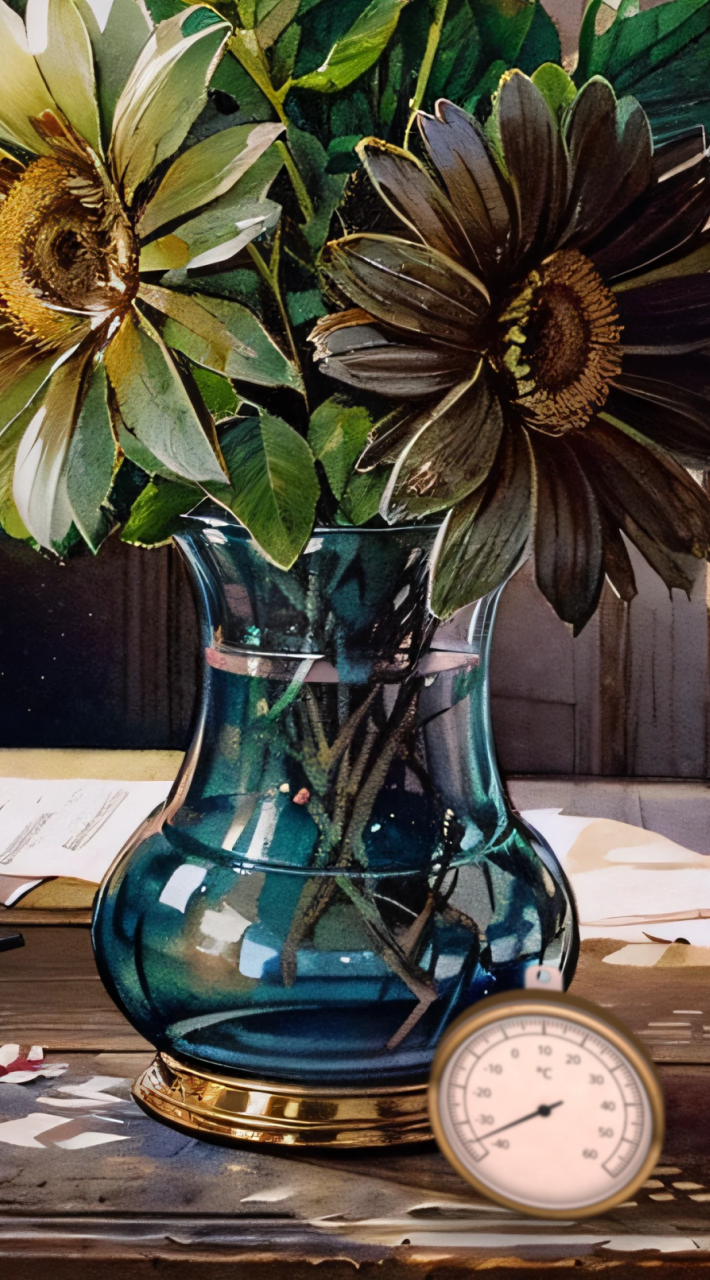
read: -35 °C
